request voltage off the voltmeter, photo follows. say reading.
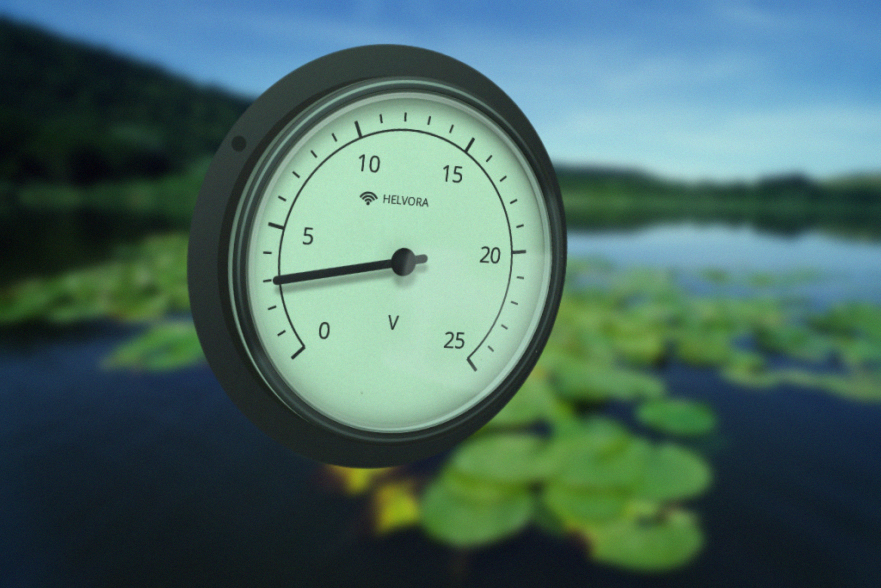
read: 3 V
